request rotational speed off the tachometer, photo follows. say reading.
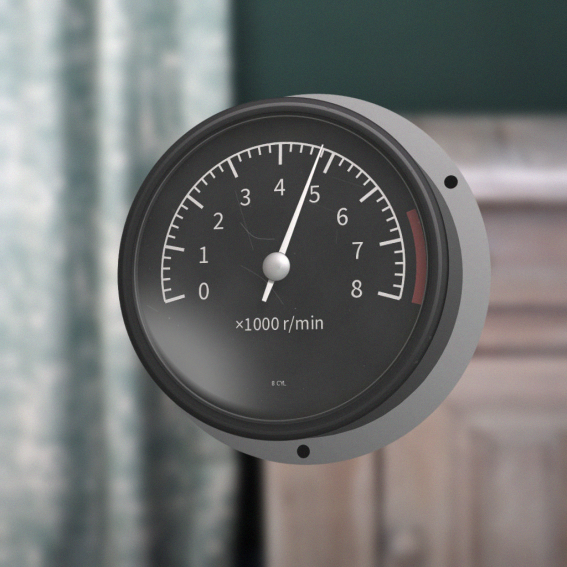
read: 4800 rpm
